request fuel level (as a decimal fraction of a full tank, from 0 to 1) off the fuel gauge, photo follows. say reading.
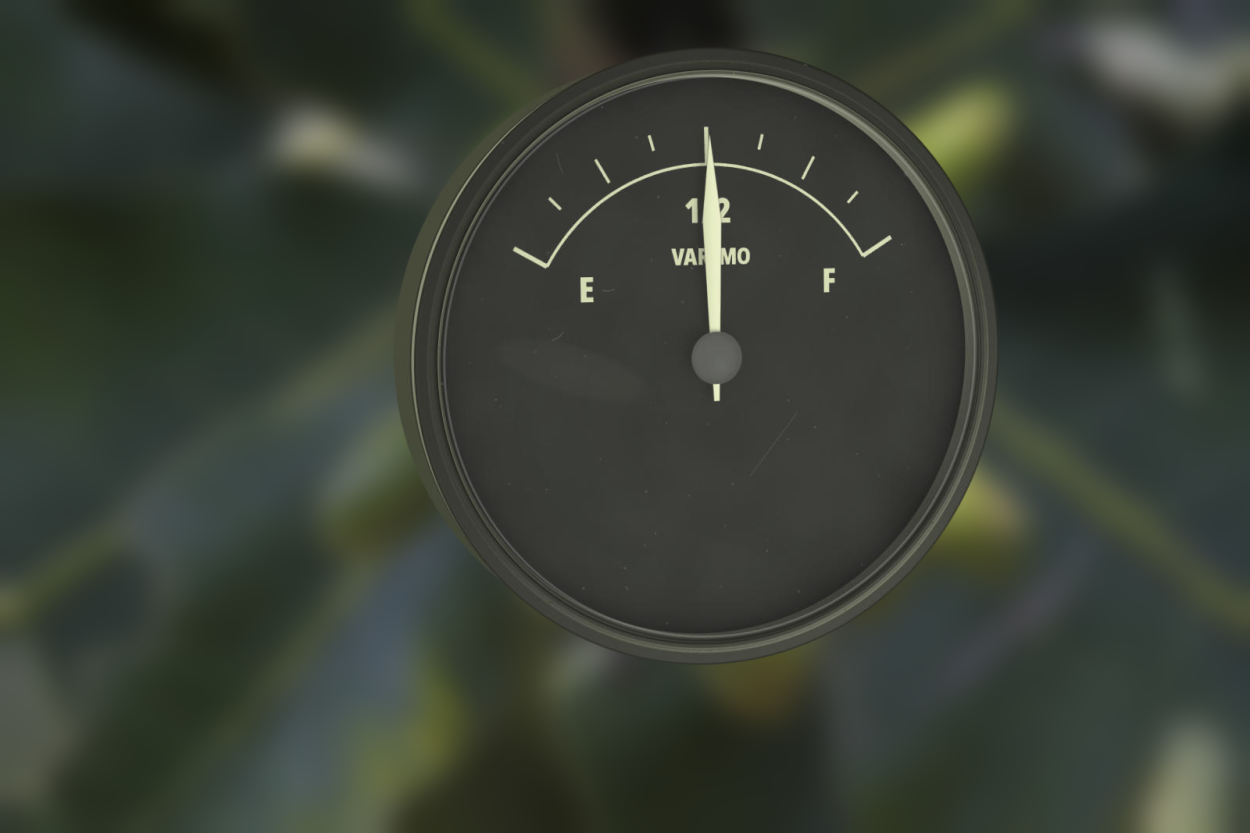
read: 0.5
